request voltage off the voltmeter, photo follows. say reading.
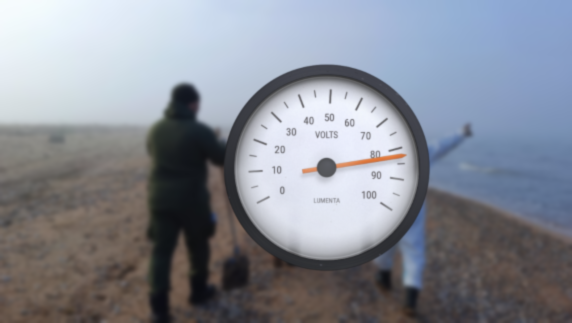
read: 82.5 V
